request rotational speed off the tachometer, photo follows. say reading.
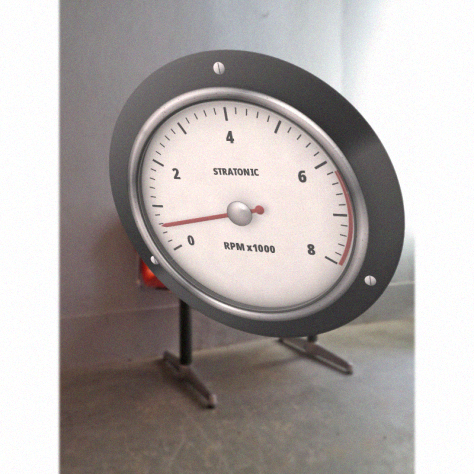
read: 600 rpm
